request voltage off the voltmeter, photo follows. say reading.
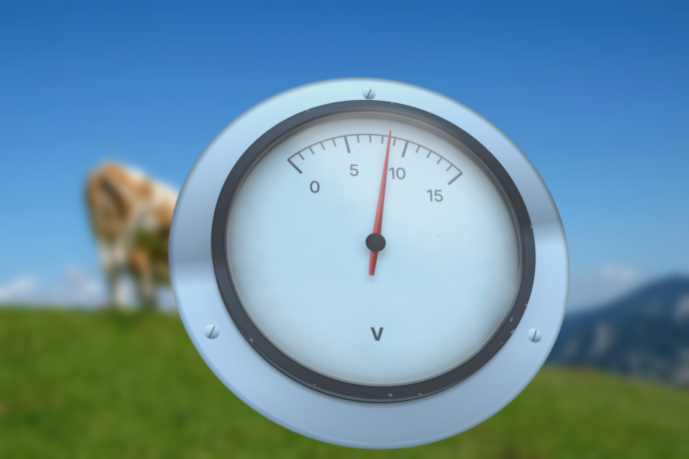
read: 8.5 V
